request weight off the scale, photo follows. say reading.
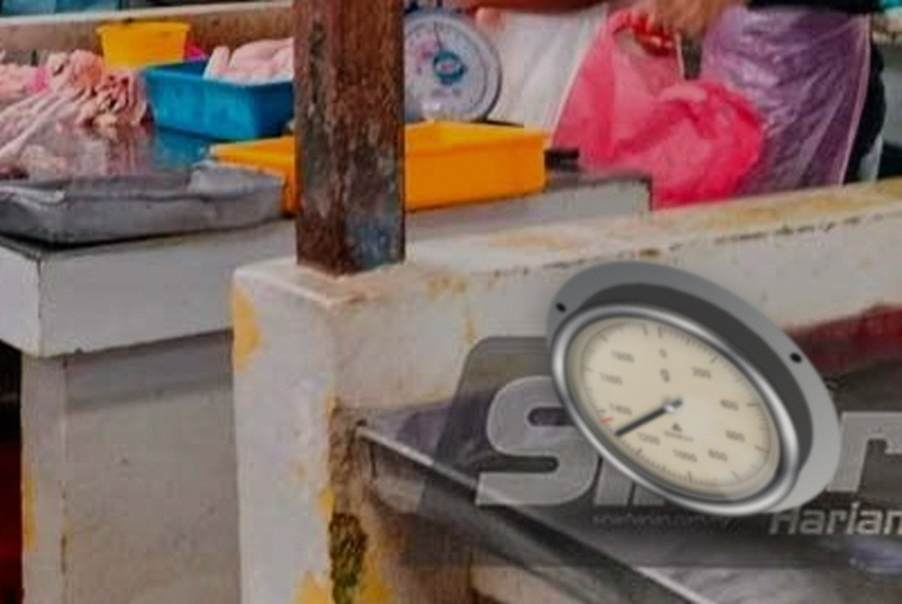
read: 1300 g
